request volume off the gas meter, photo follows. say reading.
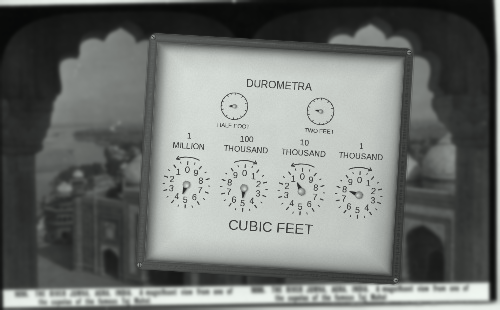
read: 450800 ft³
